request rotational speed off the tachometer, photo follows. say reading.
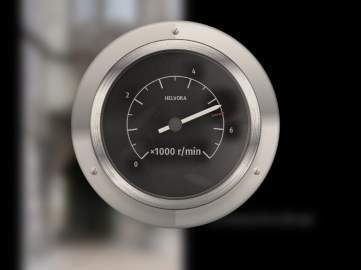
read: 5250 rpm
